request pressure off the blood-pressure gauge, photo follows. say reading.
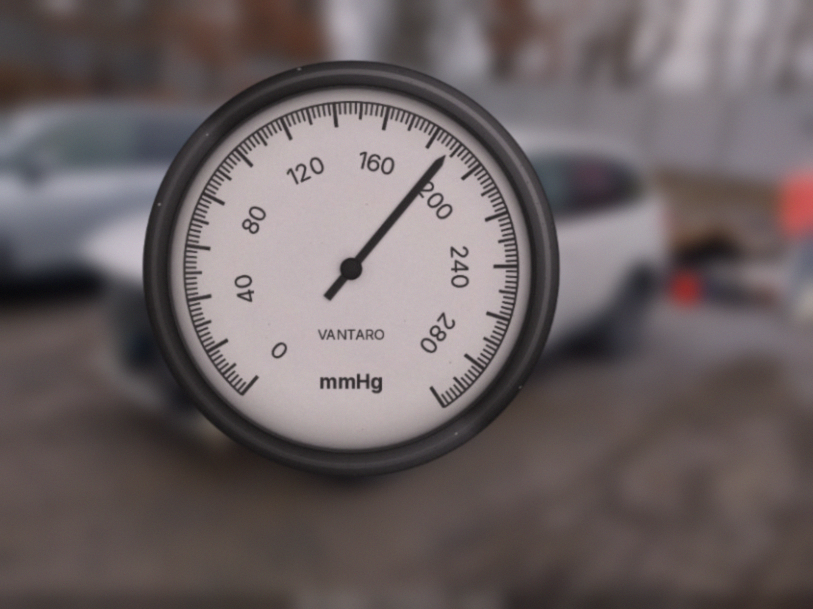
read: 188 mmHg
